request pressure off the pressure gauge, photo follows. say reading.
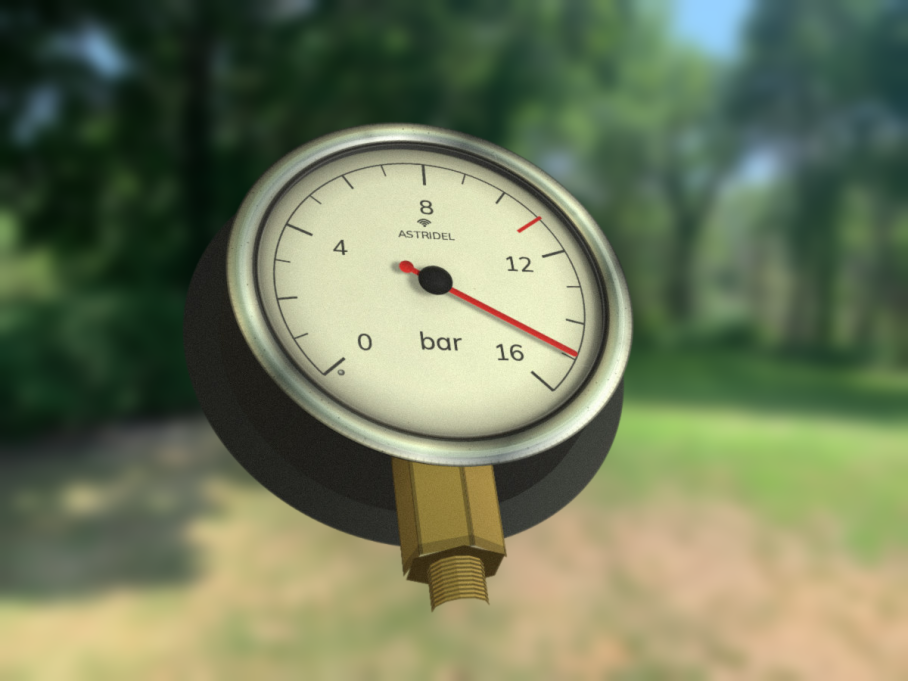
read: 15 bar
